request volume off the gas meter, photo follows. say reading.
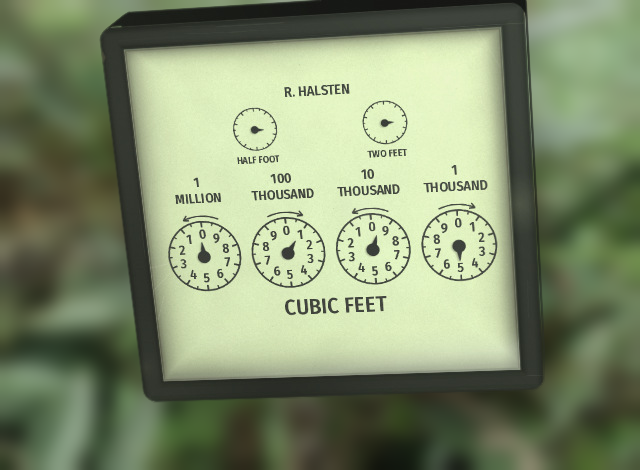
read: 9500 ft³
